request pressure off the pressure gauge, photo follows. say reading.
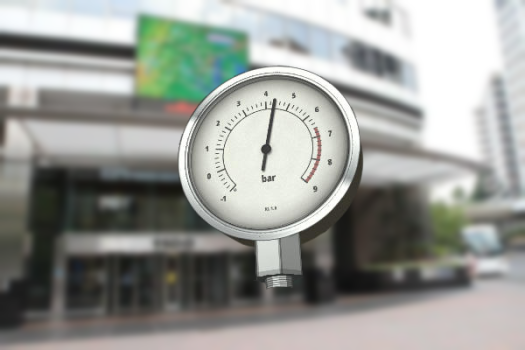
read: 4.4 bar
